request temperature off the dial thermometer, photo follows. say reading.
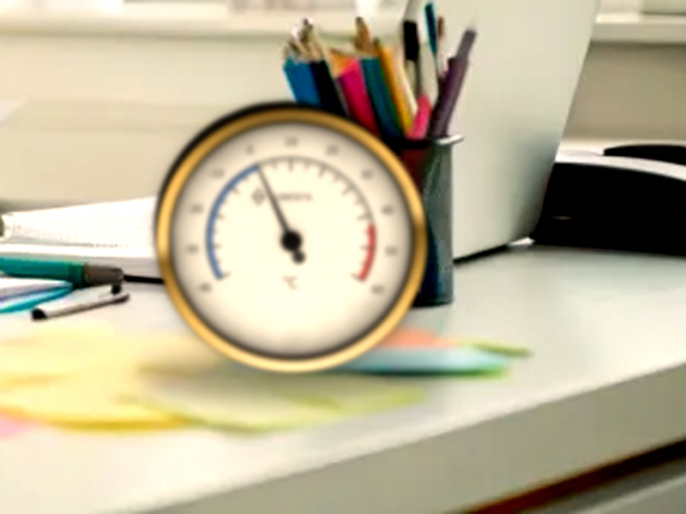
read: 0 °C
